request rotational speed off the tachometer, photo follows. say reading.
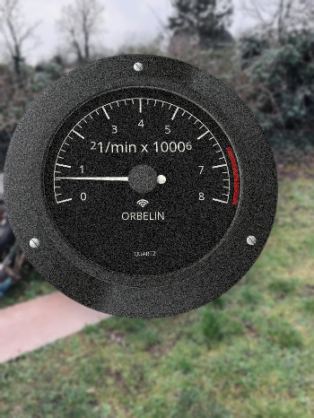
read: 600 rpm
